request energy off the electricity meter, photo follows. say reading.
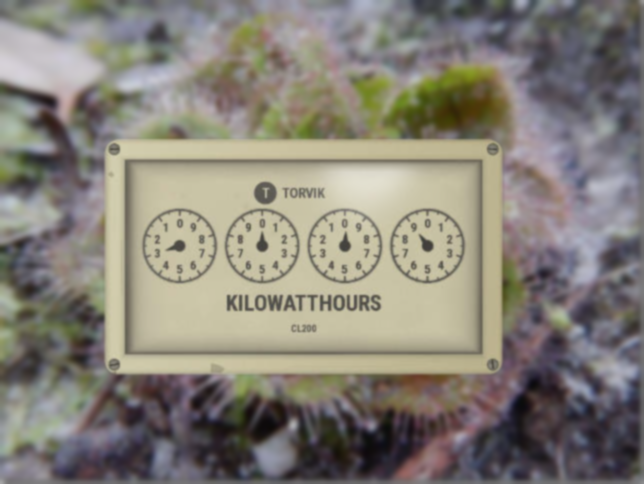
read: 2999 kWh
